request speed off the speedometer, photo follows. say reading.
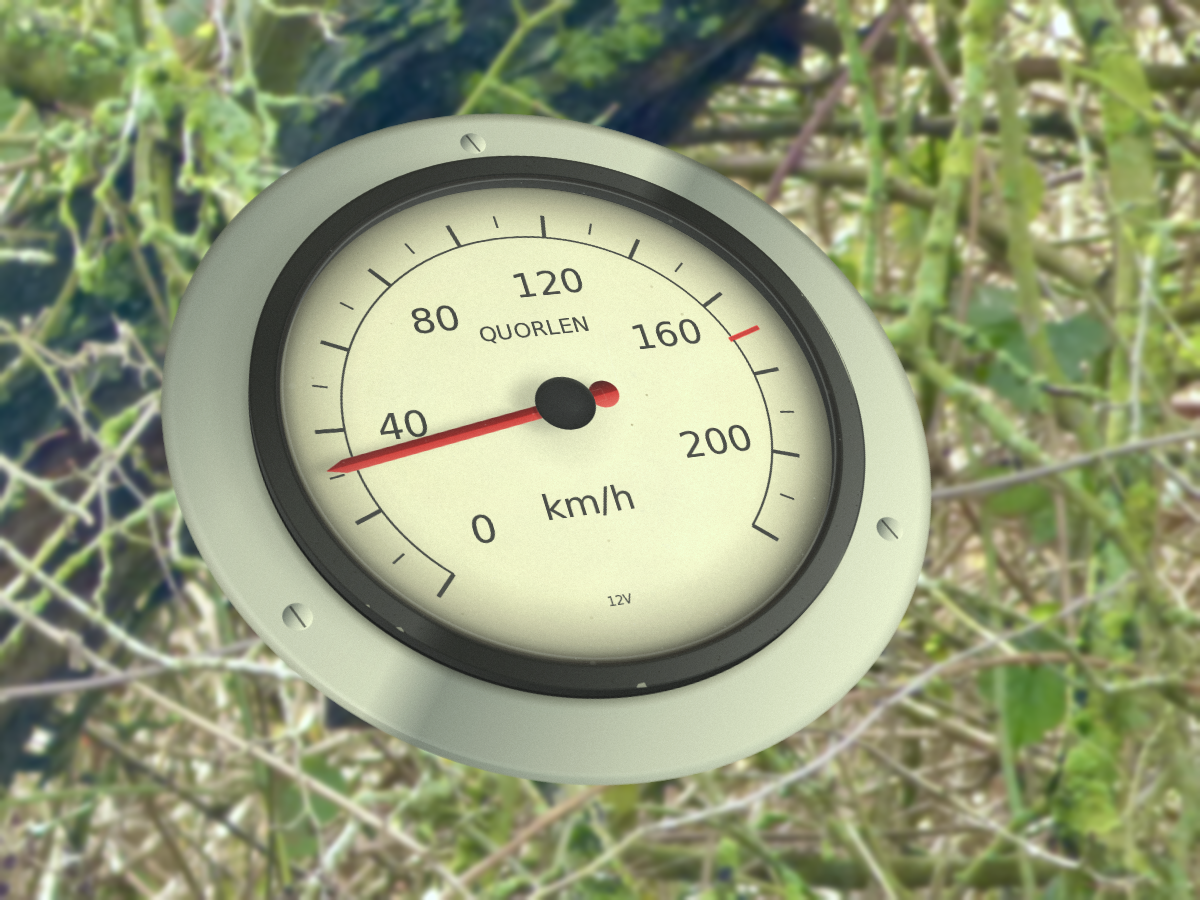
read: 30 km/h
